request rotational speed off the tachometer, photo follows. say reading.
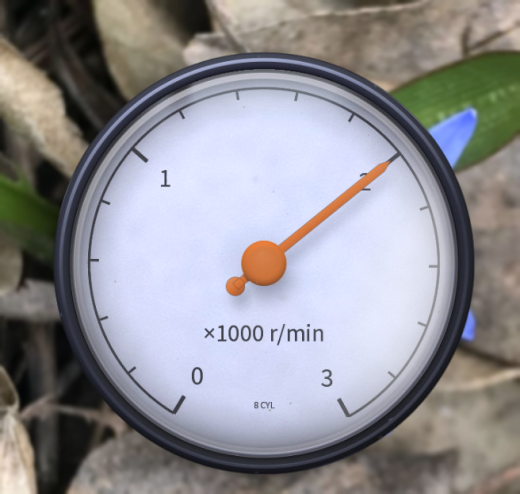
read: 2000 rpm
